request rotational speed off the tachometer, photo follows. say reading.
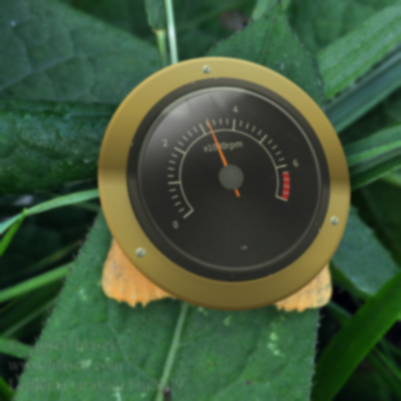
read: 3200 rpm
